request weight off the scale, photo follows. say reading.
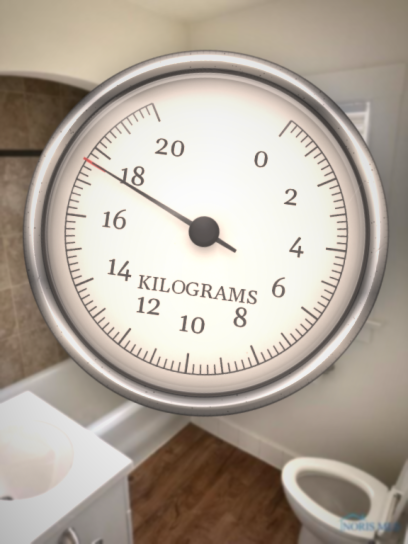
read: 17.6 kg
